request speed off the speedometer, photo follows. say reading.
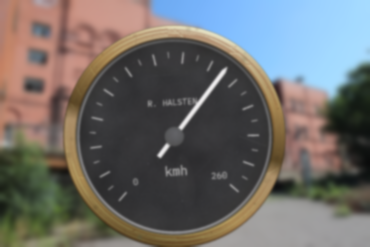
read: 170 km/h
